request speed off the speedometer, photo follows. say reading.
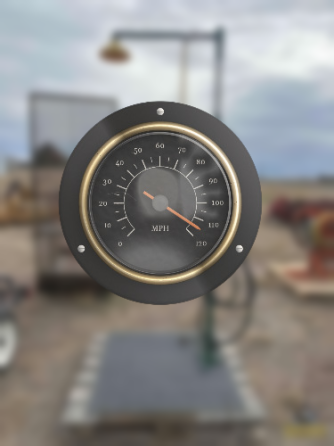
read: 115 mph
